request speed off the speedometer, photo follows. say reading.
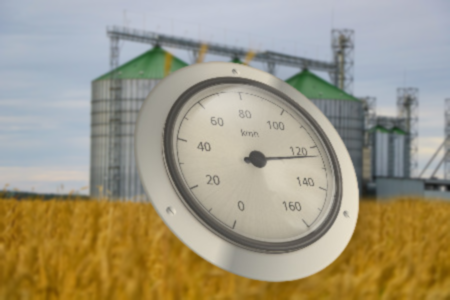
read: 125 km/h
